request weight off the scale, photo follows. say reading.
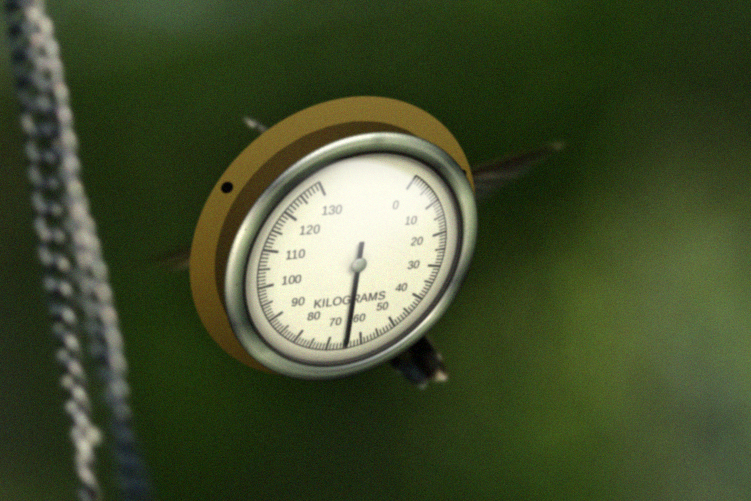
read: 65 kg
